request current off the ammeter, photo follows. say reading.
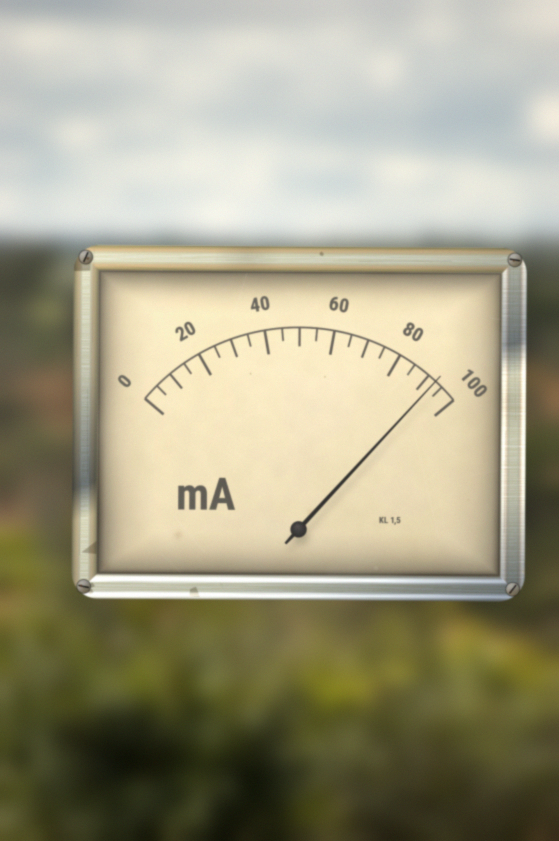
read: 92.5 mA
